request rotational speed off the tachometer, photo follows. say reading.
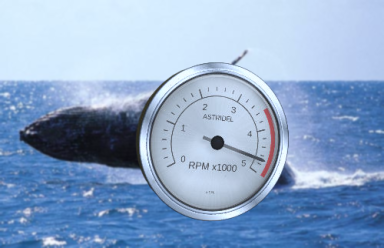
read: 4700 rpm
